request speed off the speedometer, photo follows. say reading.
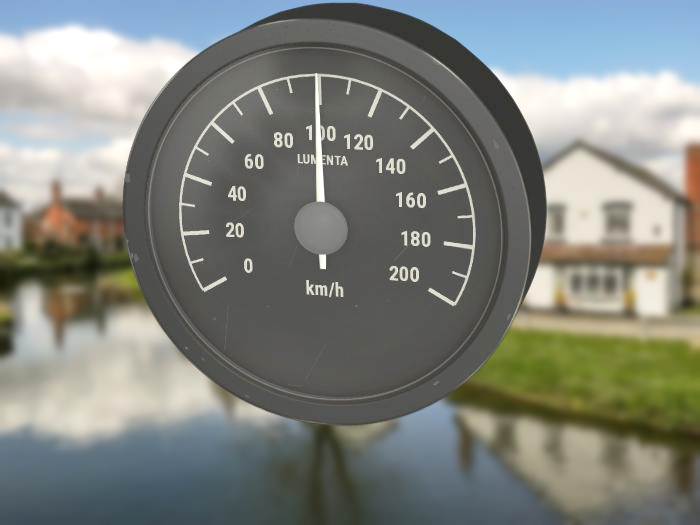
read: 100 km/h
